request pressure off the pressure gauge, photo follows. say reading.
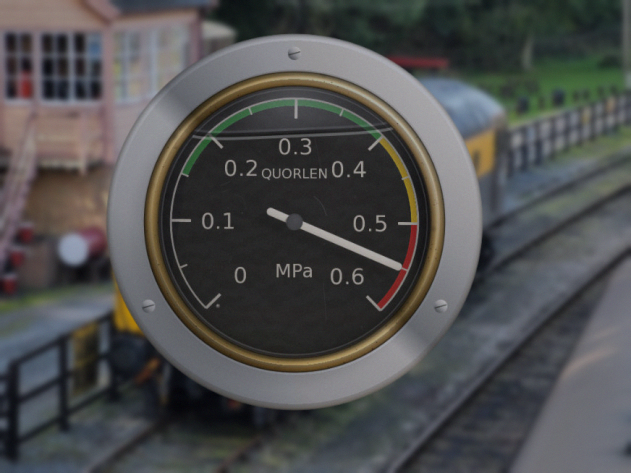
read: 0.55 MPa
